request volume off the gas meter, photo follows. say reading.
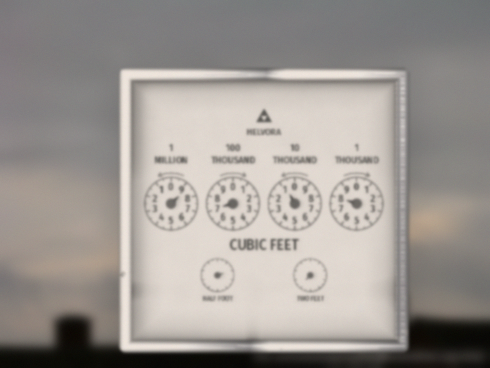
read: 870800 ft³
